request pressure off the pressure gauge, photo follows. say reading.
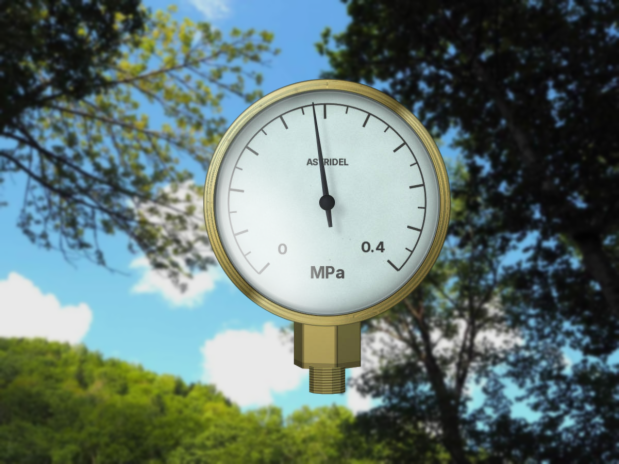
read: 0.19 MPa
